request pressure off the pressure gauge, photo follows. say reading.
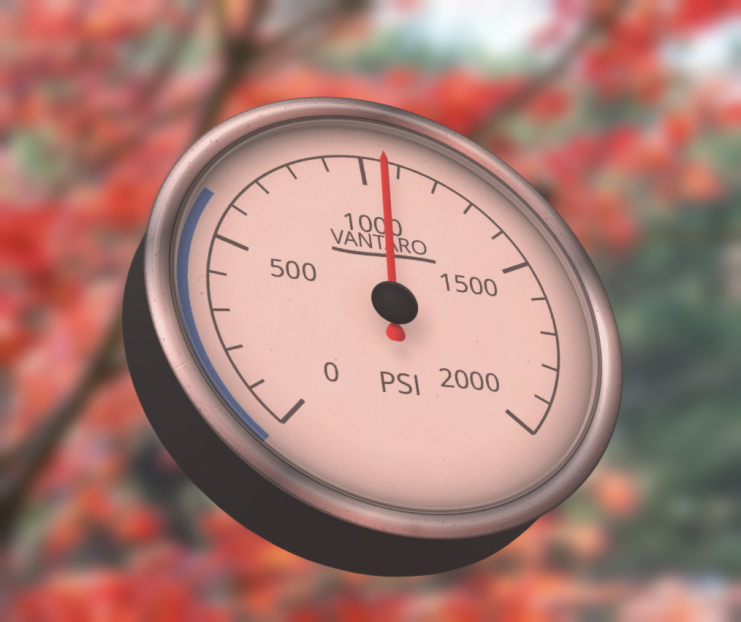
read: 1050 psi
